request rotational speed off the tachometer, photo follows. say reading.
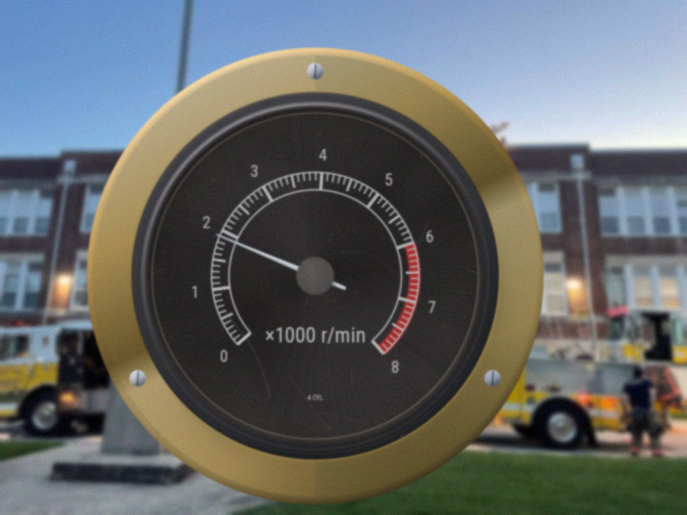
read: 1900 rpm
